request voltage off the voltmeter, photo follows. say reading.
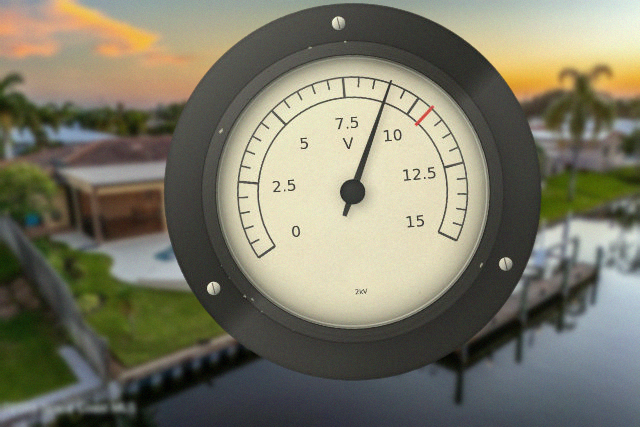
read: 9 V
